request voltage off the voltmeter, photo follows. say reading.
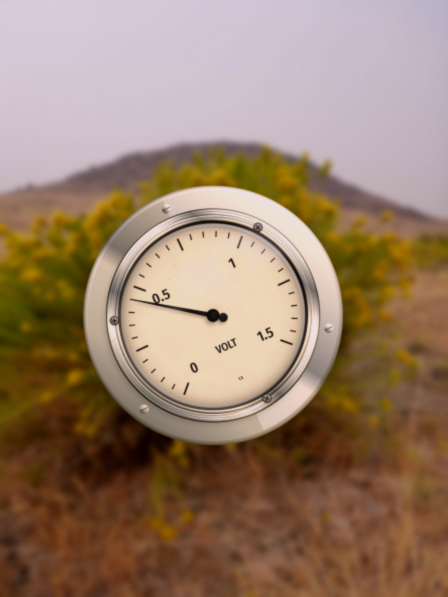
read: 0.45 V
